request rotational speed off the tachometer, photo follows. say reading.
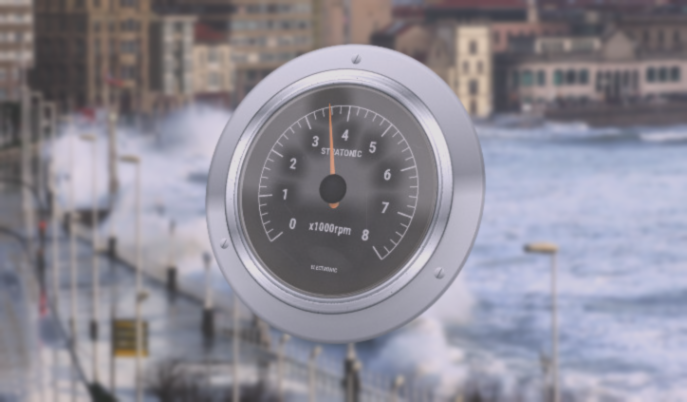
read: 3600 rpm
